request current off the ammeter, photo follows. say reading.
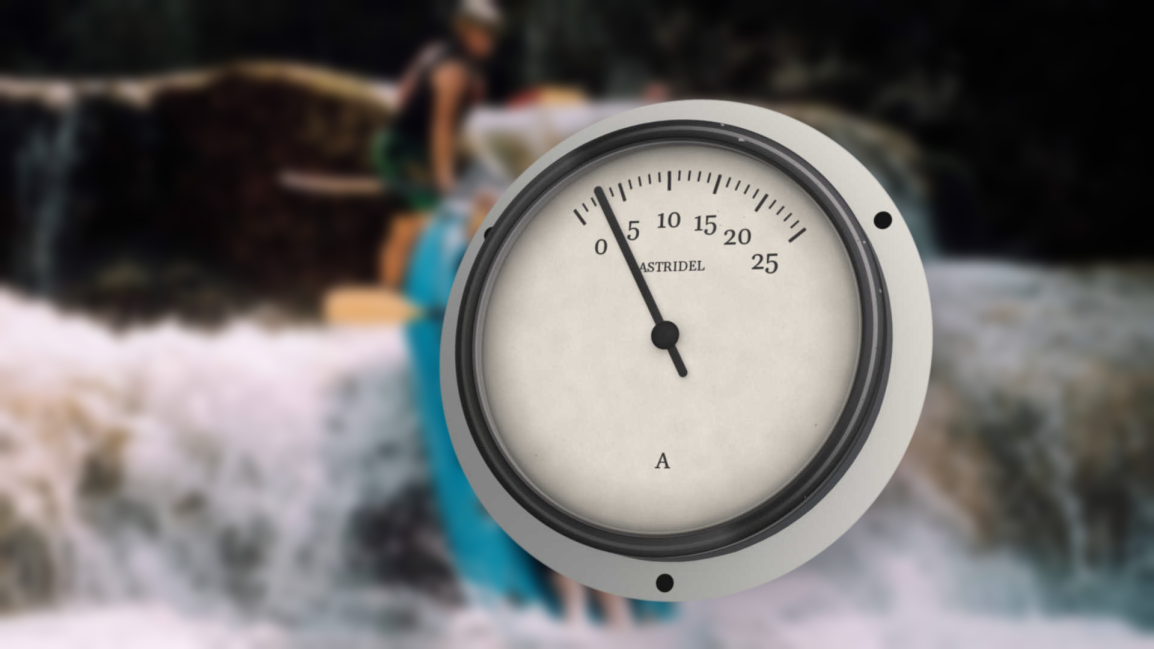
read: 3 A
